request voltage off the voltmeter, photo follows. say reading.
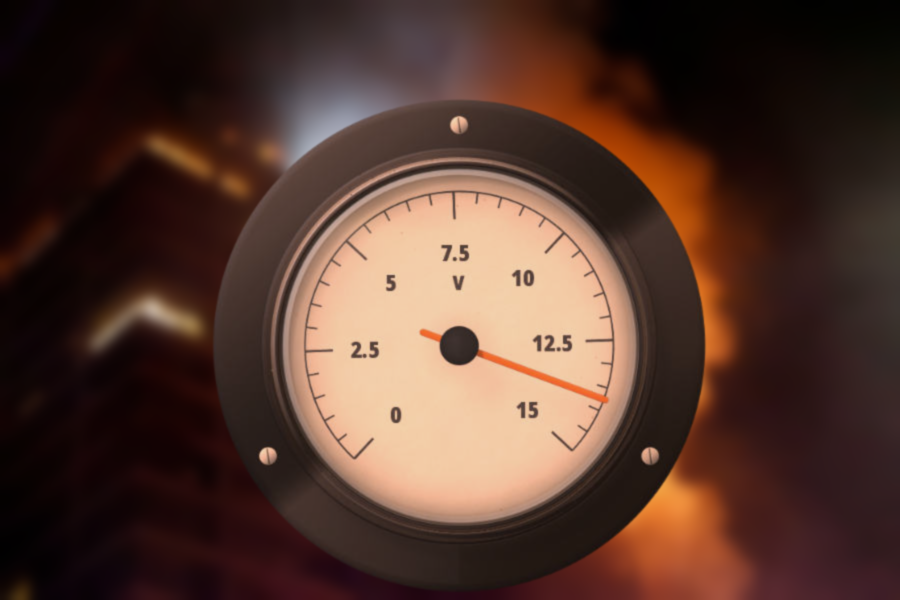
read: 13.75 V
